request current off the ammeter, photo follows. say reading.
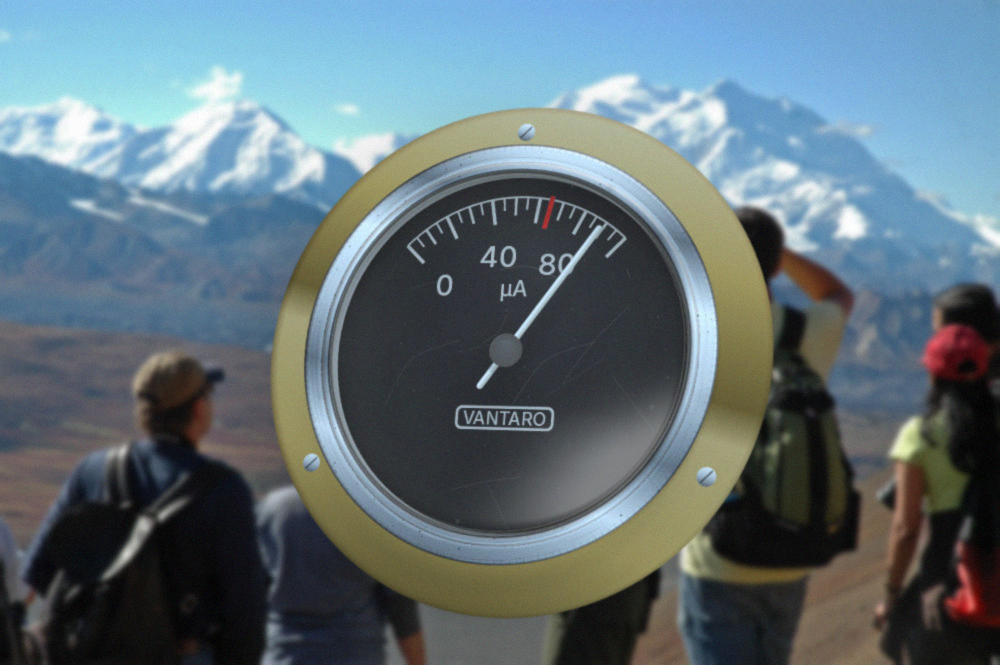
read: 90 µA
